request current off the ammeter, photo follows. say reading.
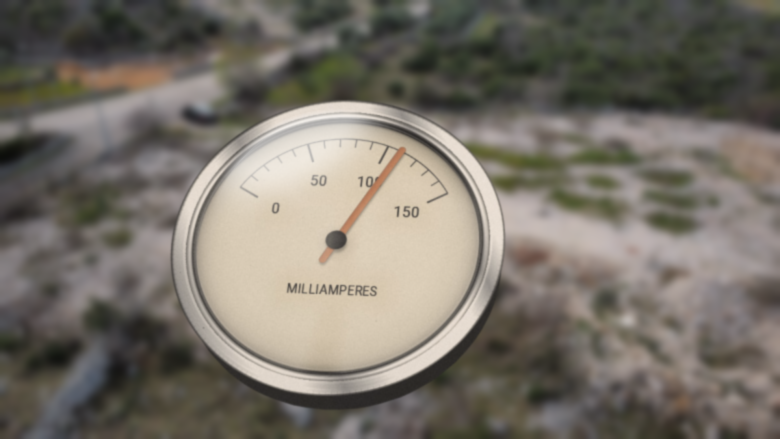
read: 110 mA
